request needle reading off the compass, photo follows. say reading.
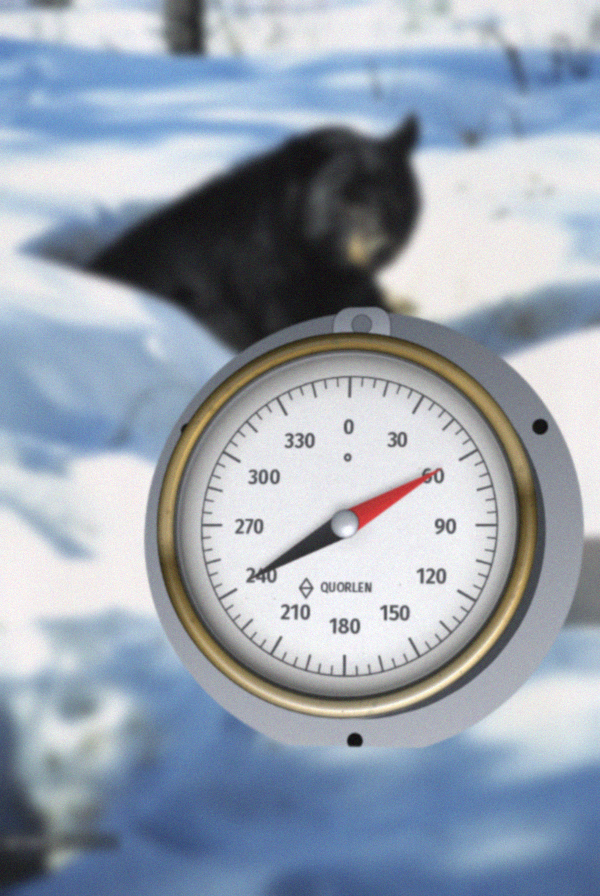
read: 60 °
